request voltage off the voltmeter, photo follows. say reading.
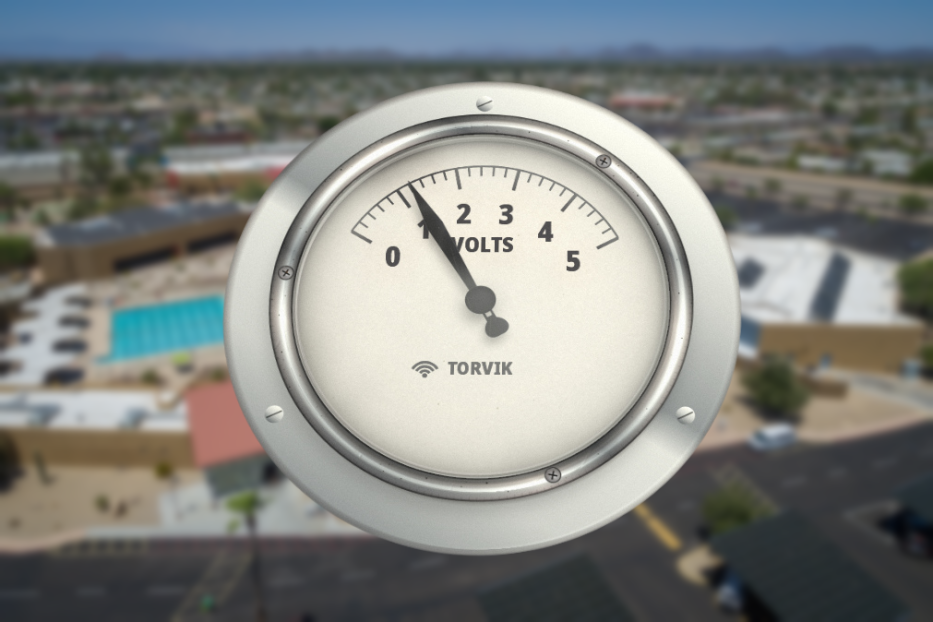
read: 1.2 V
